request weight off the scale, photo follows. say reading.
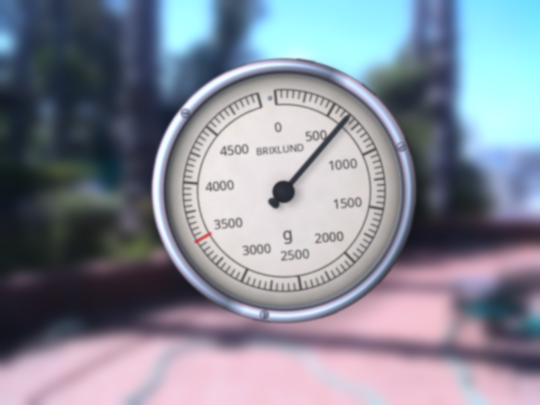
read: 650 g
